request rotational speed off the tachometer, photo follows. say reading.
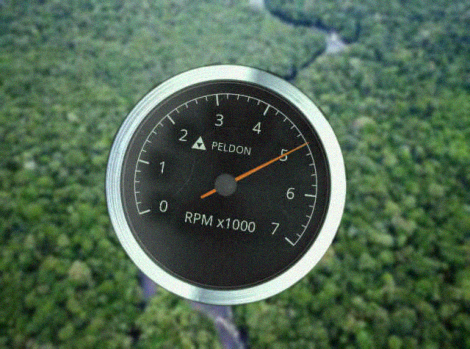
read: 5000 rpm
